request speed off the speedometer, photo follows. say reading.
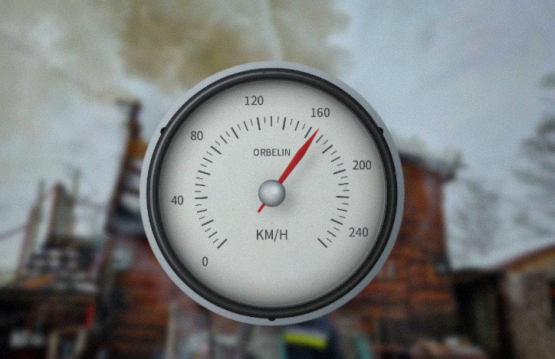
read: 165 km/h
